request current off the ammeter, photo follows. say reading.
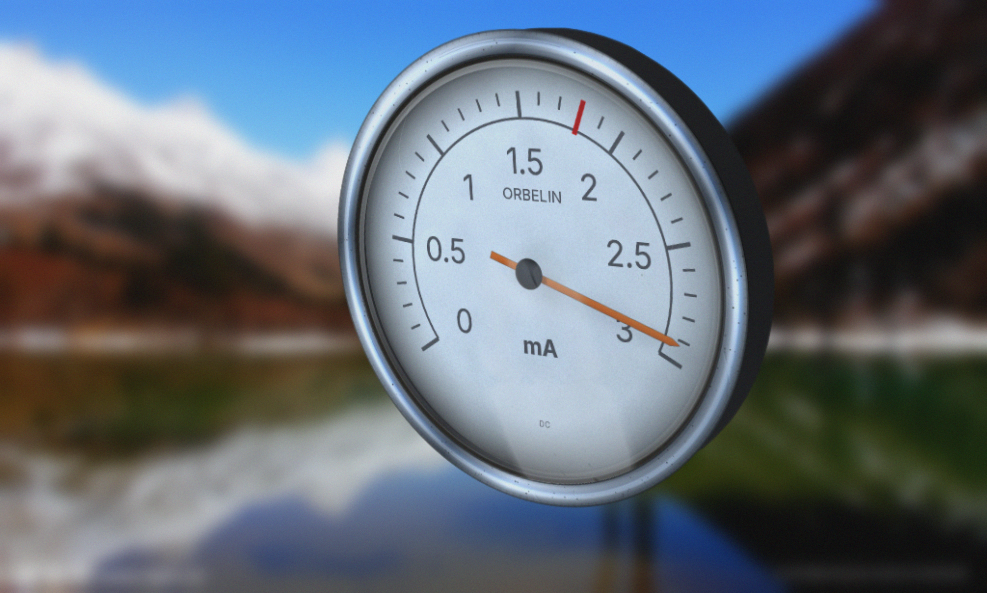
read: 2.9 mA
